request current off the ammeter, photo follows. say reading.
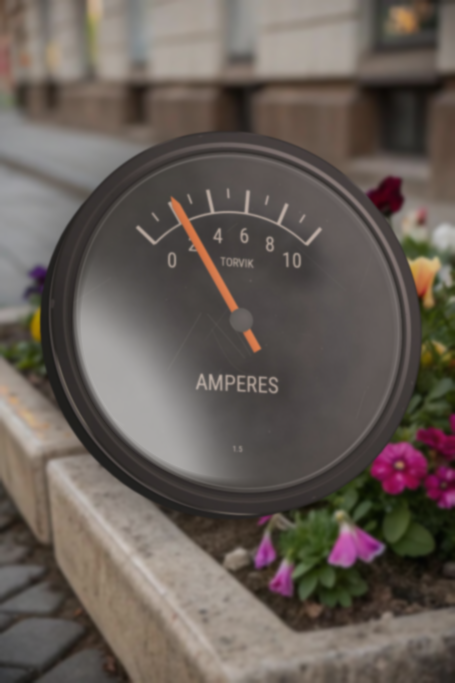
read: 2 A
